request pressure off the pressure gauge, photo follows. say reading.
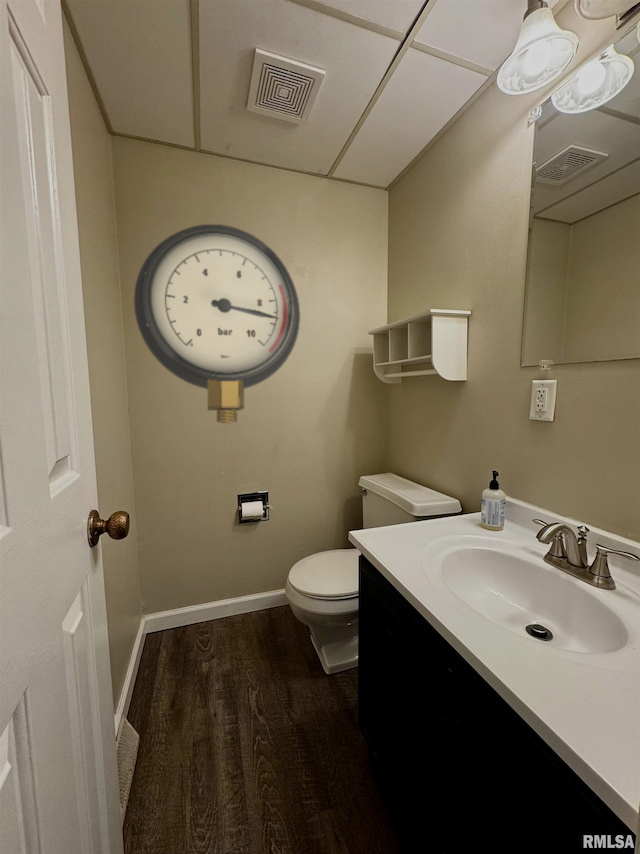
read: 8.75 bar
